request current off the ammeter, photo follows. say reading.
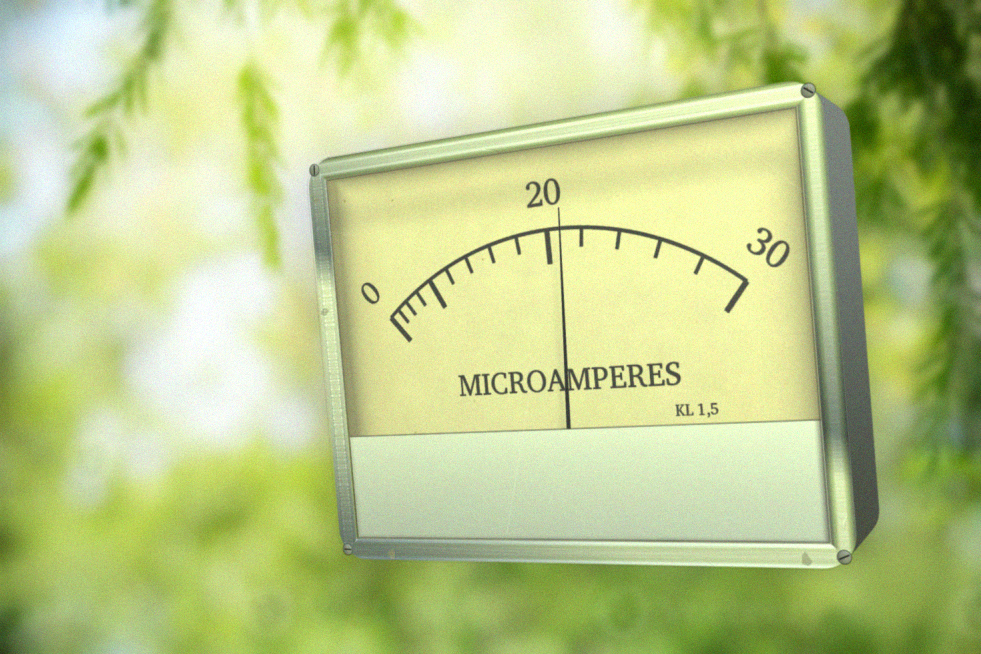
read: 21 µA
